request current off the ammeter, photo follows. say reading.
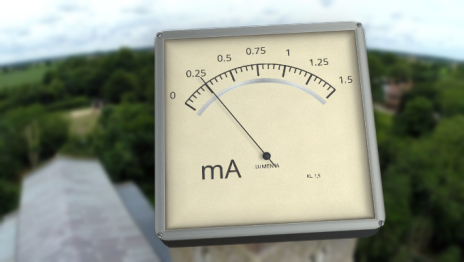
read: 0.25 mA
